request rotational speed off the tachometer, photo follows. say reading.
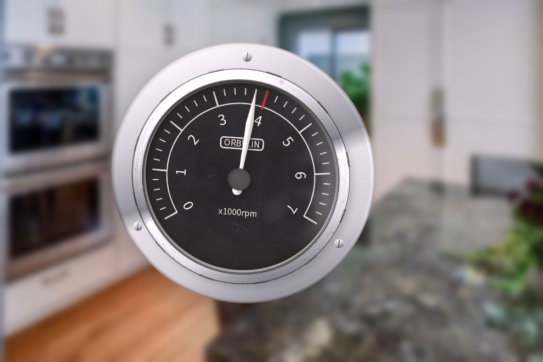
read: 3800 rpm
